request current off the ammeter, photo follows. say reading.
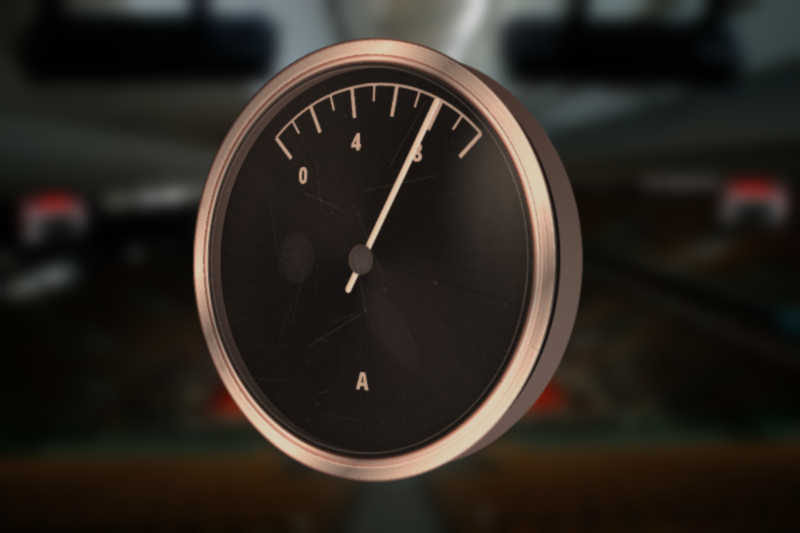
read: 8 A
